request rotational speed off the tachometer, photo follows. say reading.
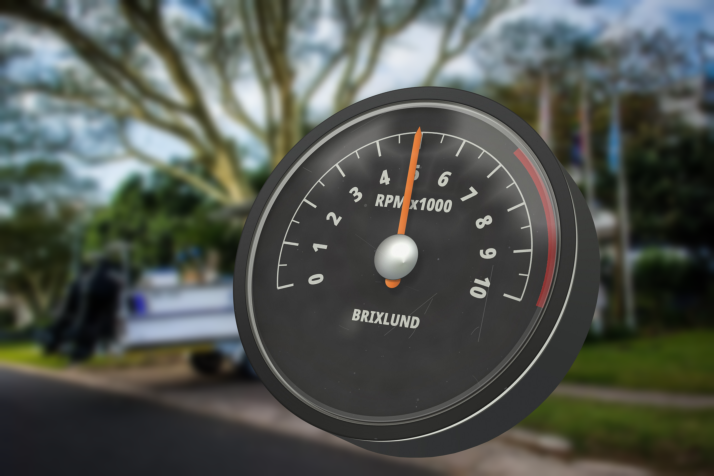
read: 5000 rpm
